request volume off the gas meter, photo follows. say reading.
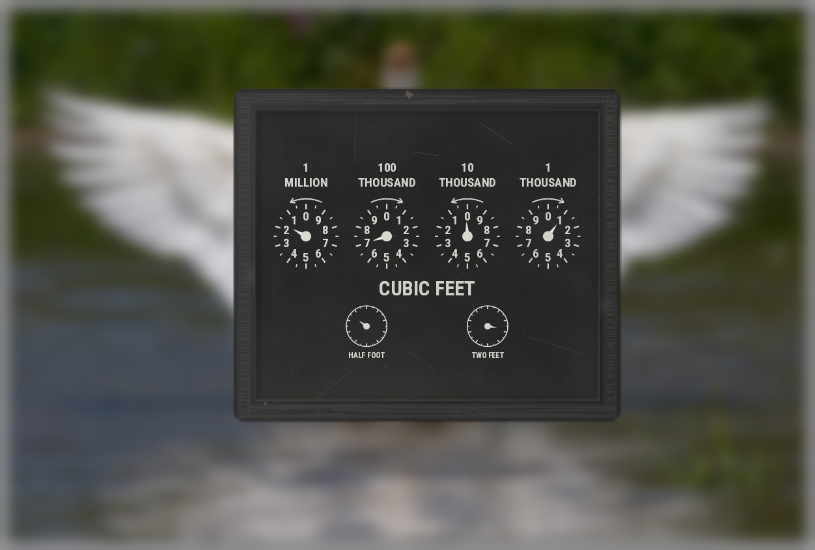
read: 170100 ft³
